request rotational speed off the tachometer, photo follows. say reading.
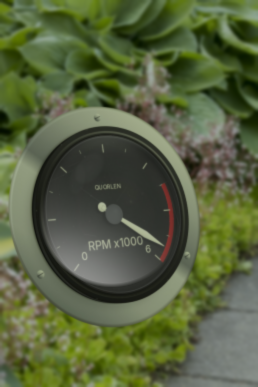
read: 5750 rpm
